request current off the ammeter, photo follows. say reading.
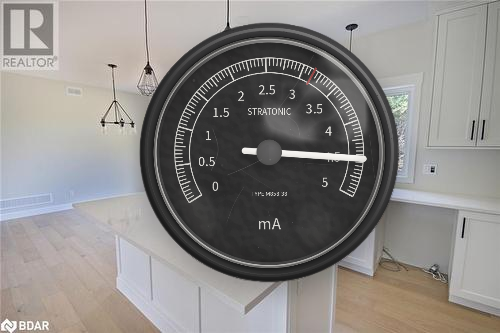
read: 4.5 mA
